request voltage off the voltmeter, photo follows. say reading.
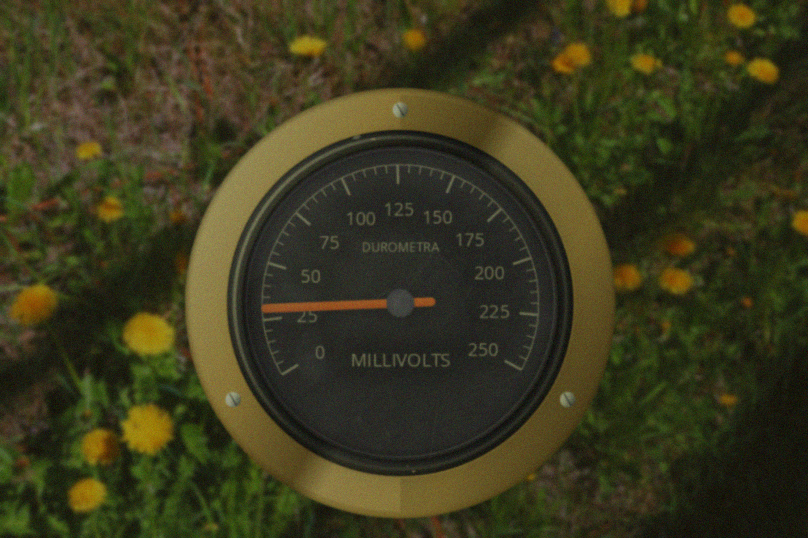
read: 30 mV
